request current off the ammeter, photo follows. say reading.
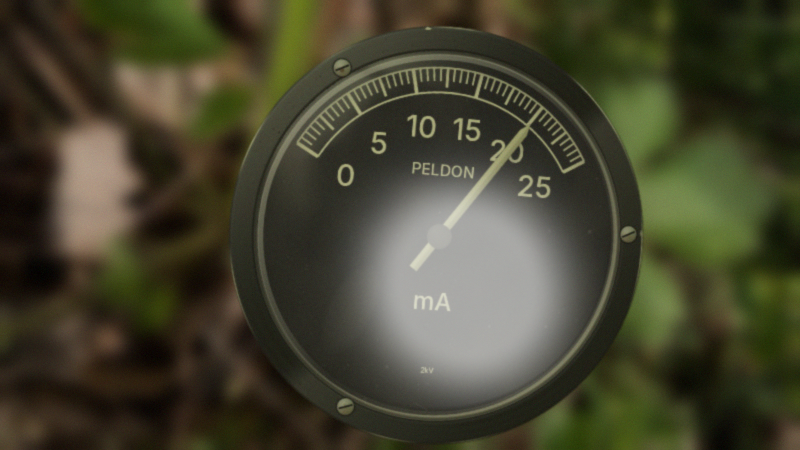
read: 20 mA
